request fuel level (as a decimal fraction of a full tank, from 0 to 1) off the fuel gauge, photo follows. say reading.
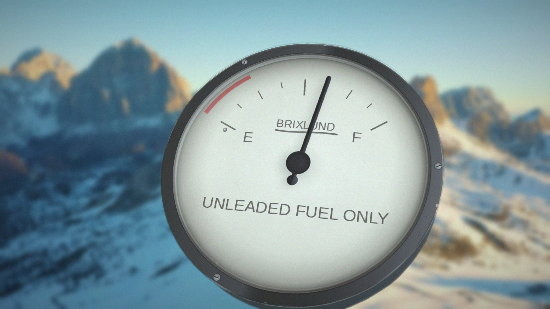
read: 0.625
